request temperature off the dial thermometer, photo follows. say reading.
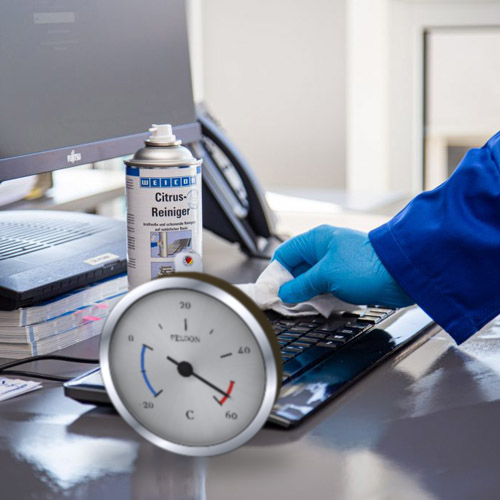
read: 55 °C
